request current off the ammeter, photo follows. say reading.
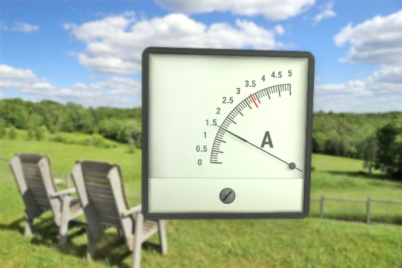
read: 1.5 A
